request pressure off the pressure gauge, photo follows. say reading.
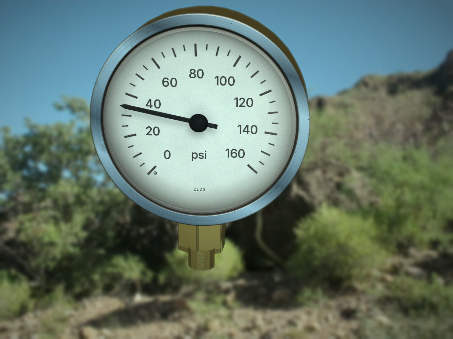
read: 35 psi
